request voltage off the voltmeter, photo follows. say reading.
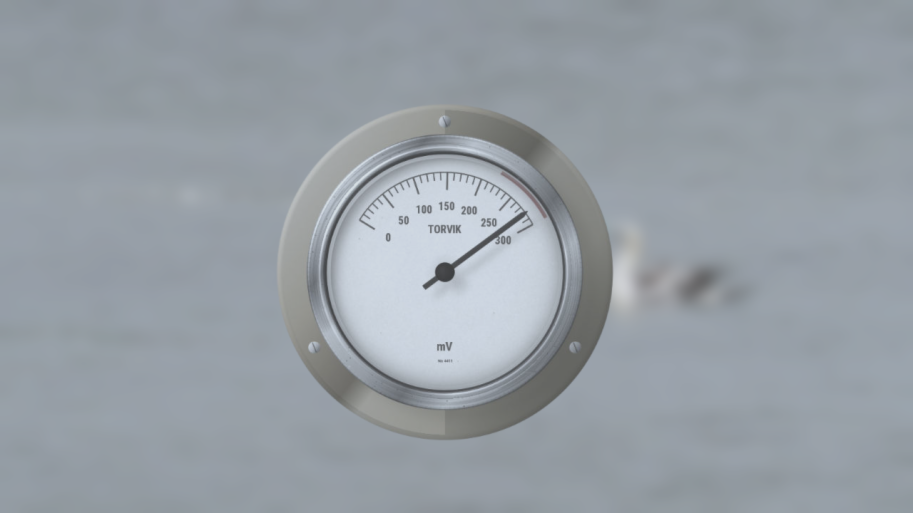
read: 280 mV
